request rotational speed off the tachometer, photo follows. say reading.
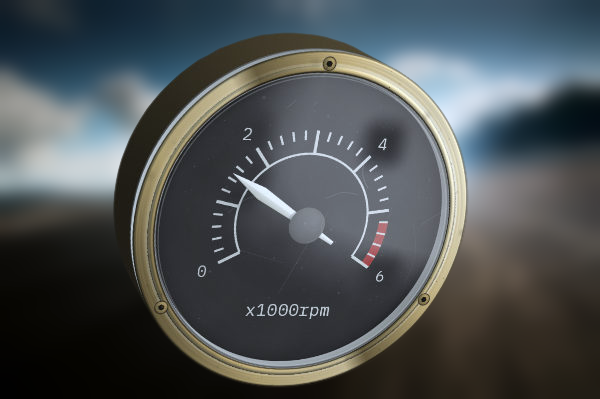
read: 1500 rpm
